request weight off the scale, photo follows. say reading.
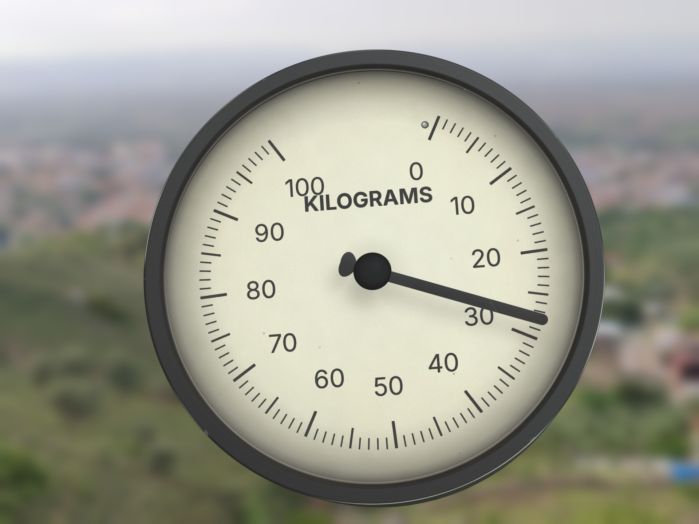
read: 28 kg
